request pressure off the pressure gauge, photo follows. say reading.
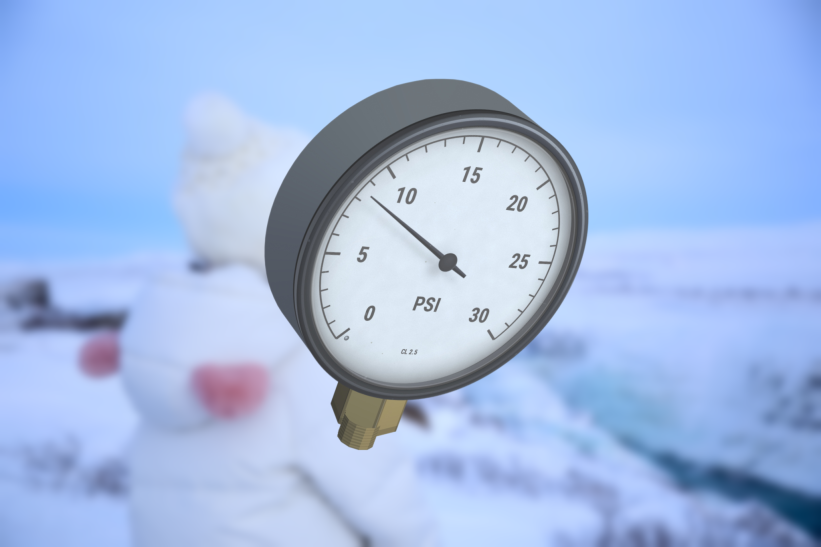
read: 8.5 psi
